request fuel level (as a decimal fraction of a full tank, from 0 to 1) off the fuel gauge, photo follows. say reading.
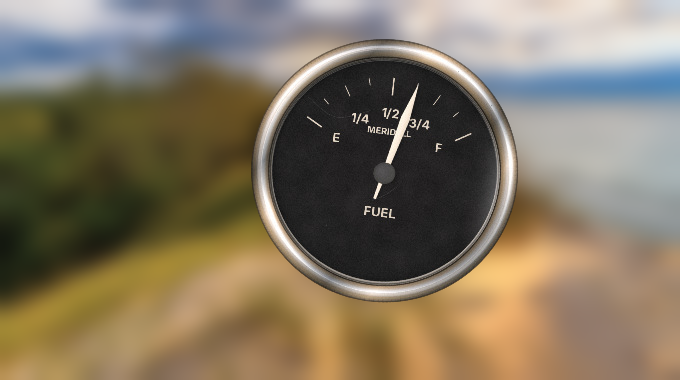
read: 0.625
